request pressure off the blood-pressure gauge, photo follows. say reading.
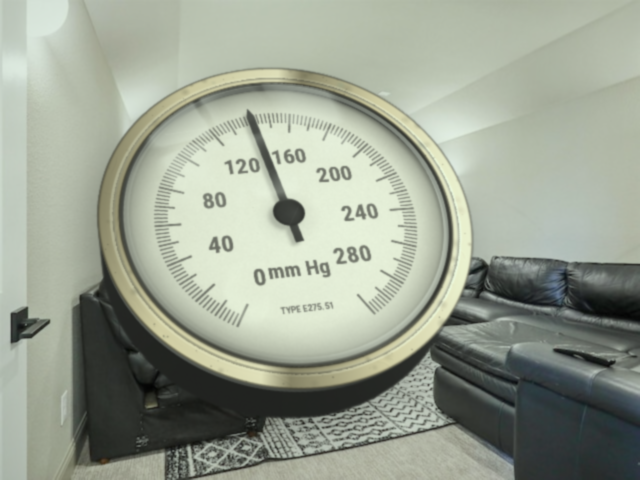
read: 140 mmHg
